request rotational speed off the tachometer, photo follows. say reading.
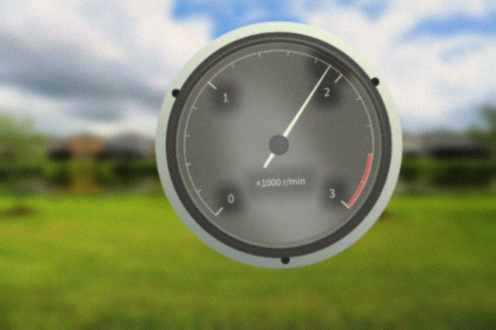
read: 1900 rpm
